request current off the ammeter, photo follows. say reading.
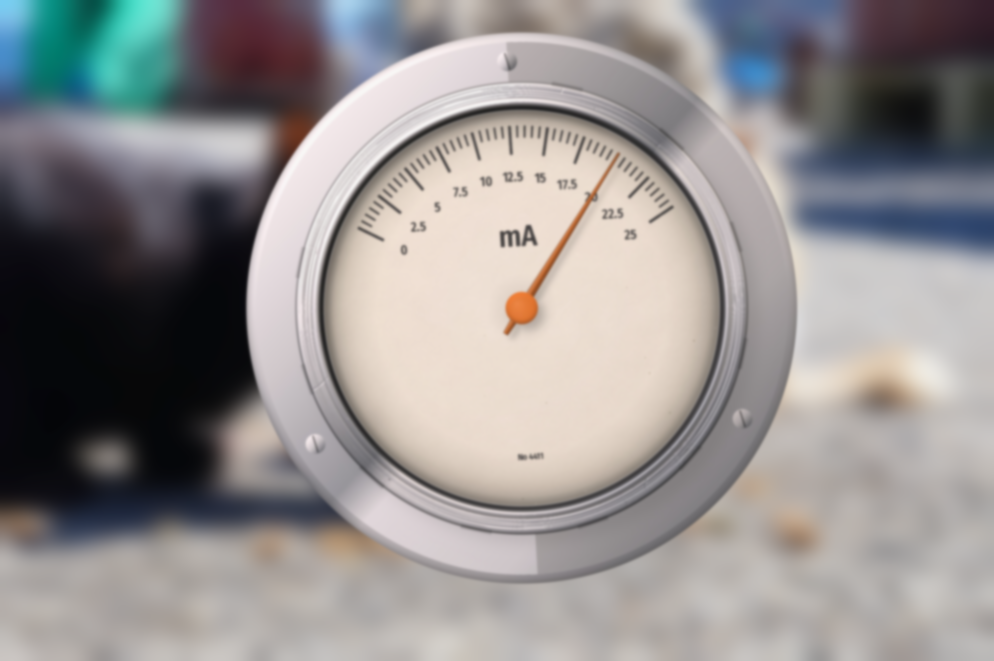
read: 20 mA
